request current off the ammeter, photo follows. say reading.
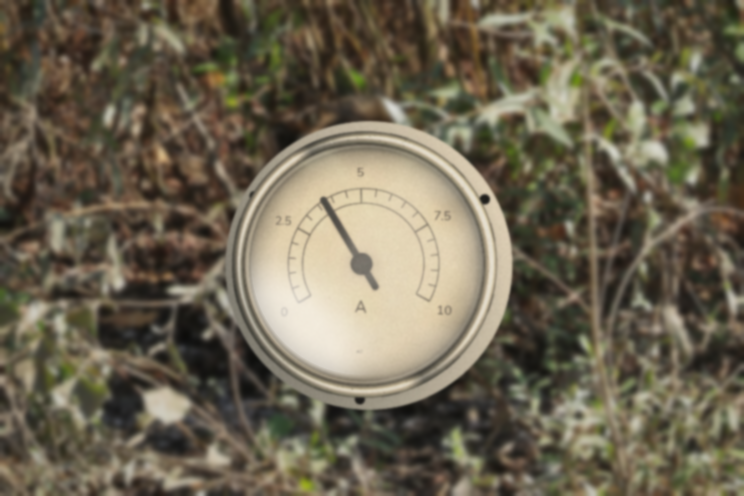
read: 3.75 A
